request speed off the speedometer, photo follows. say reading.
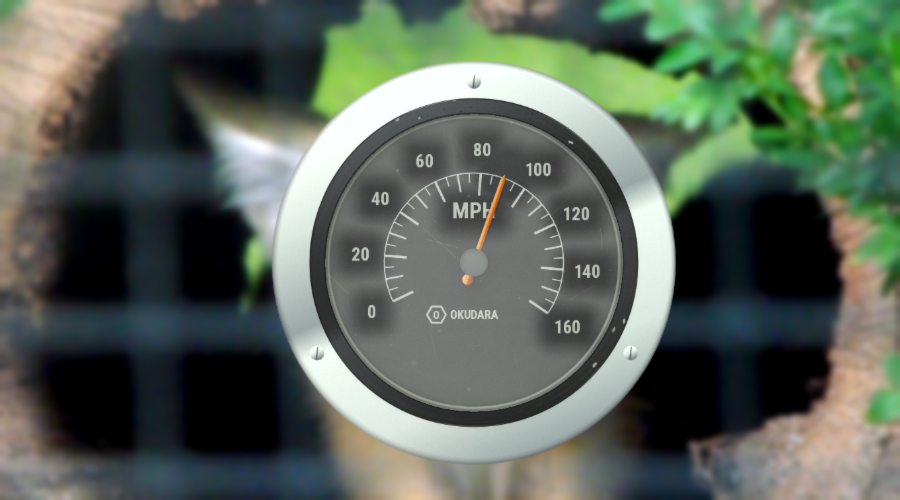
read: 90 mph
